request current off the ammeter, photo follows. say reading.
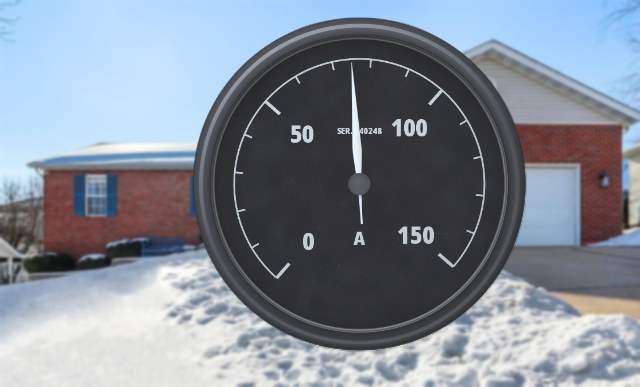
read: 75 A
